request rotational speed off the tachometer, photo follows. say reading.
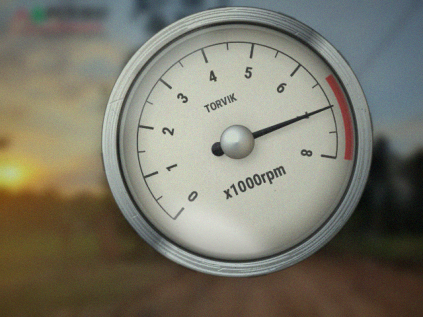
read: 7000 rpm
